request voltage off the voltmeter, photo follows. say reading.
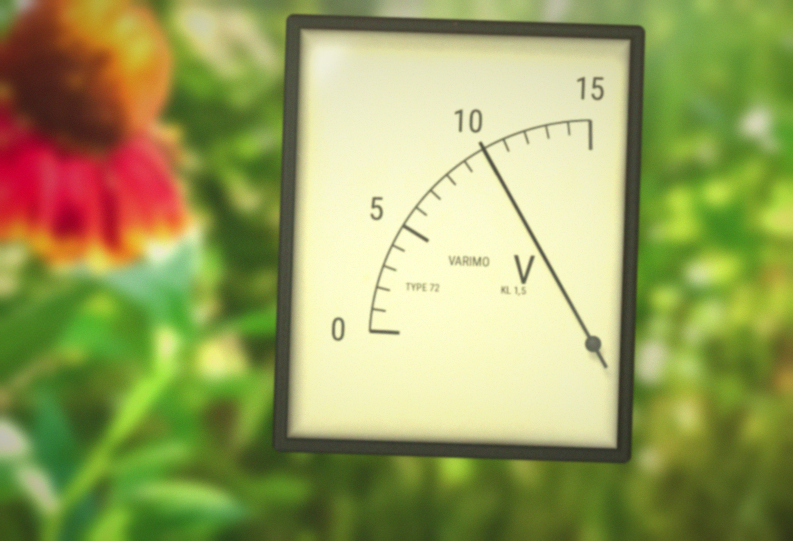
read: 10 V
